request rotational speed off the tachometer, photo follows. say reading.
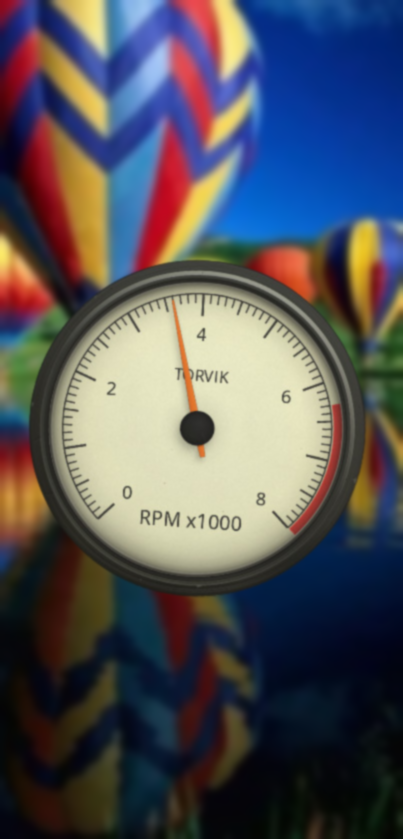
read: 3600 rpm
